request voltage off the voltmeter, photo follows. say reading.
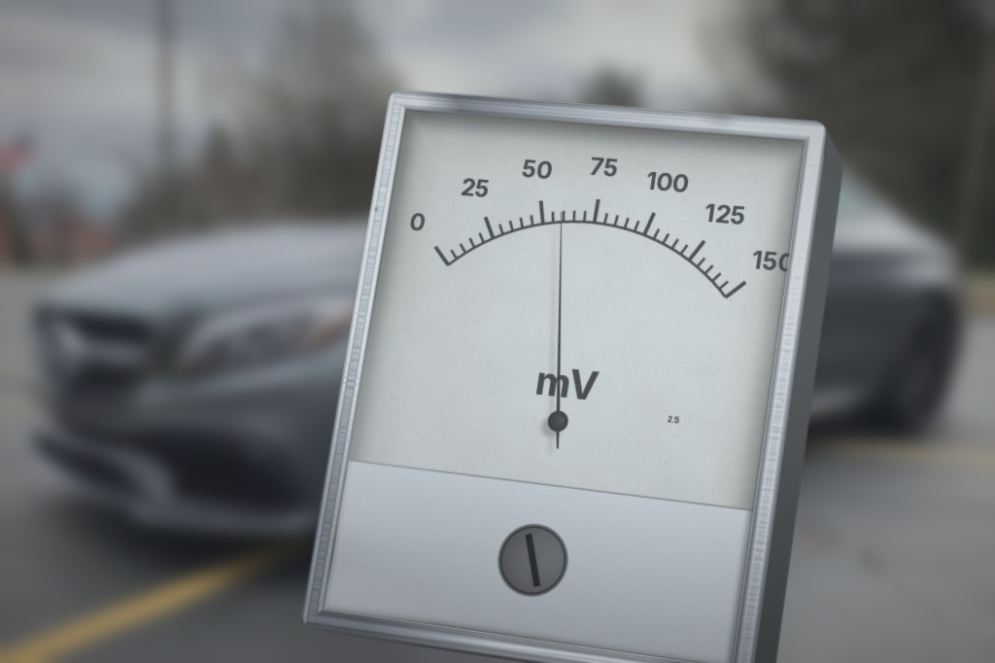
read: 60 mV
